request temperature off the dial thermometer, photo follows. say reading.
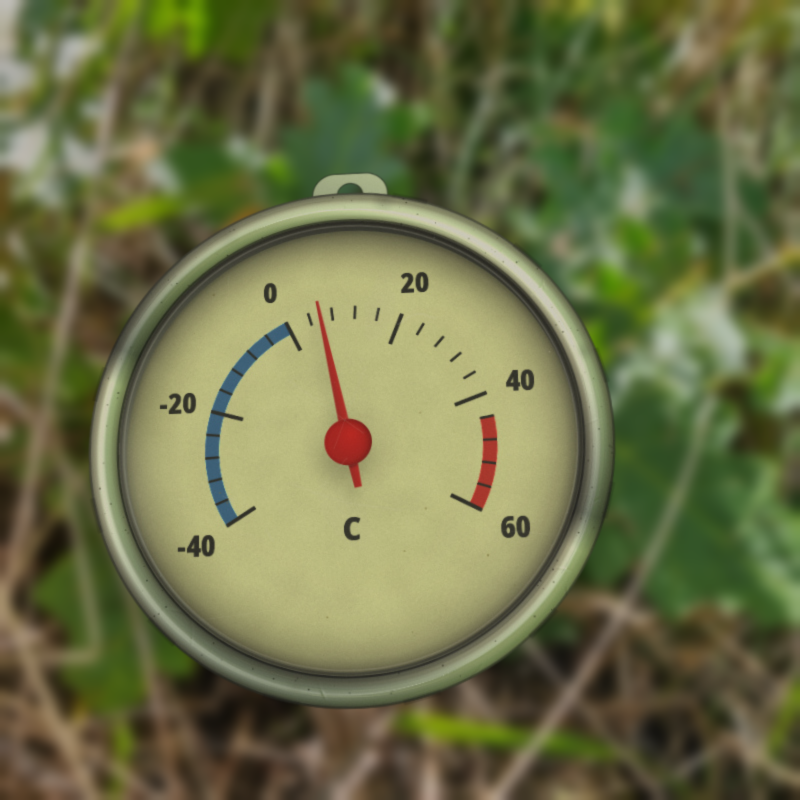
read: 6 °C
